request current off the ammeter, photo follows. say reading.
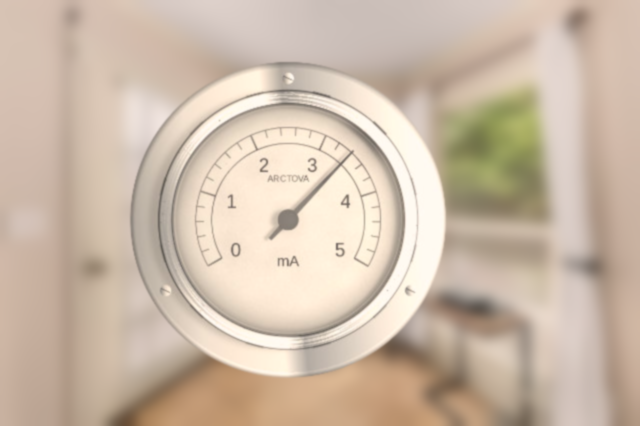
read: 3.4 mA
